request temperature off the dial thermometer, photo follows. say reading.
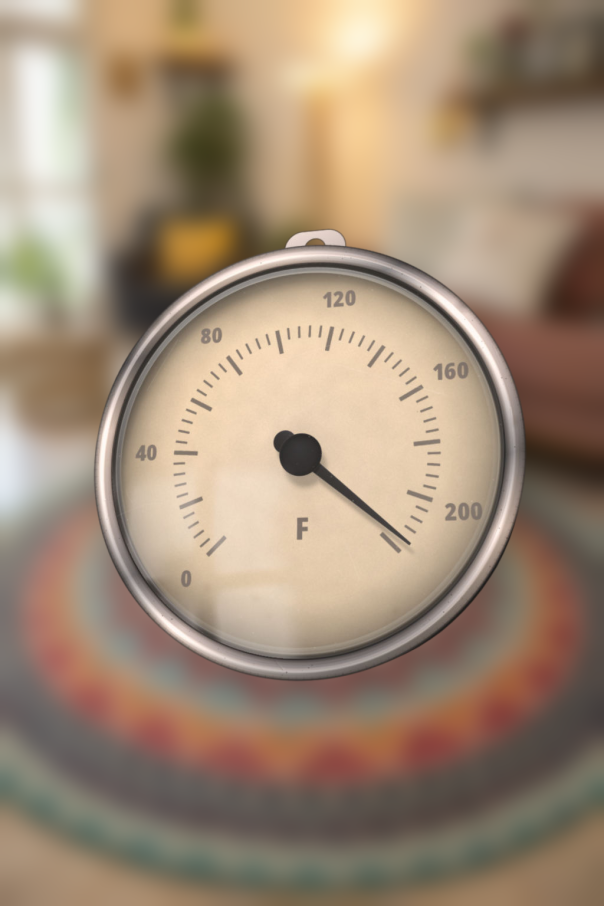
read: 216 °F
